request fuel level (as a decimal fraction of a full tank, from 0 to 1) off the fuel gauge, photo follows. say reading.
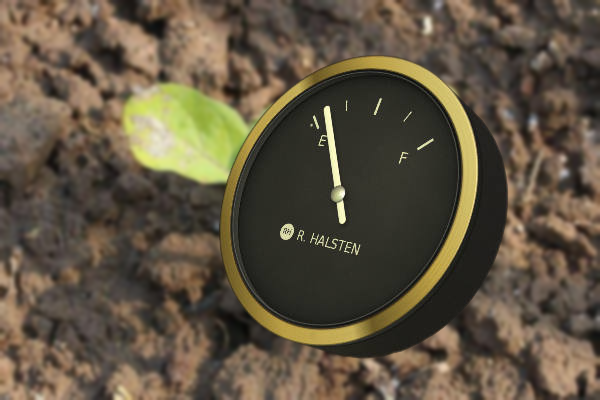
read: 0.125
